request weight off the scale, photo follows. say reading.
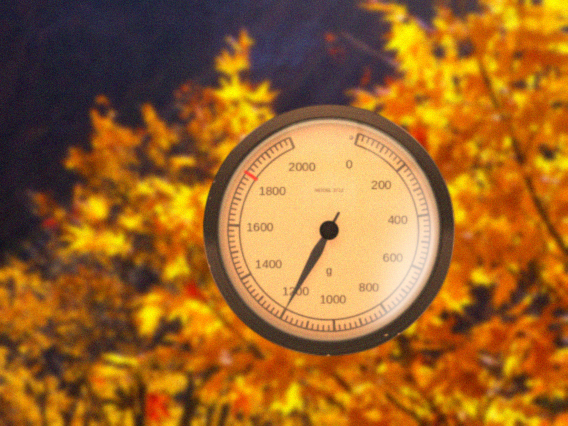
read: 1200 g
